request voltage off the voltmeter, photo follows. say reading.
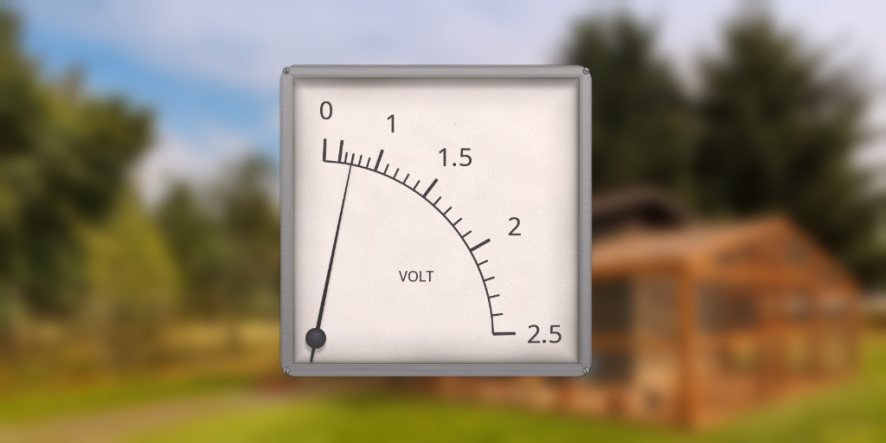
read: 0.7 V
